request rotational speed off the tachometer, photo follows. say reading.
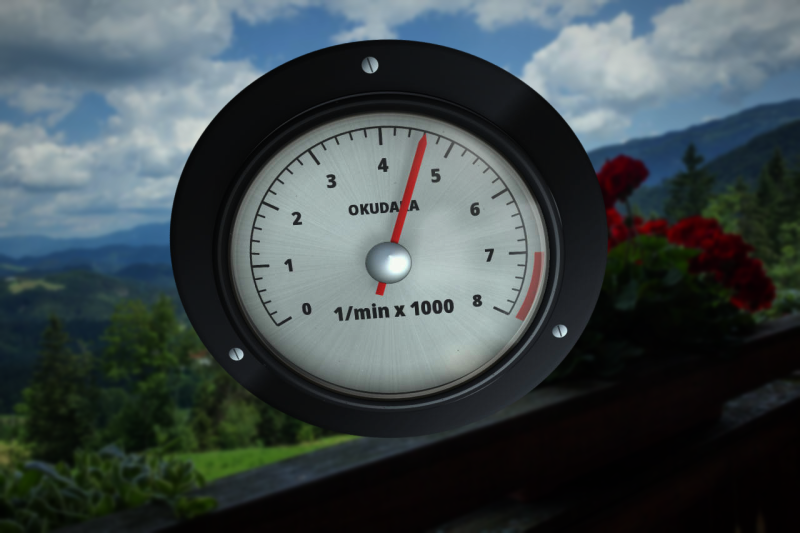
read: 4600 rpm
